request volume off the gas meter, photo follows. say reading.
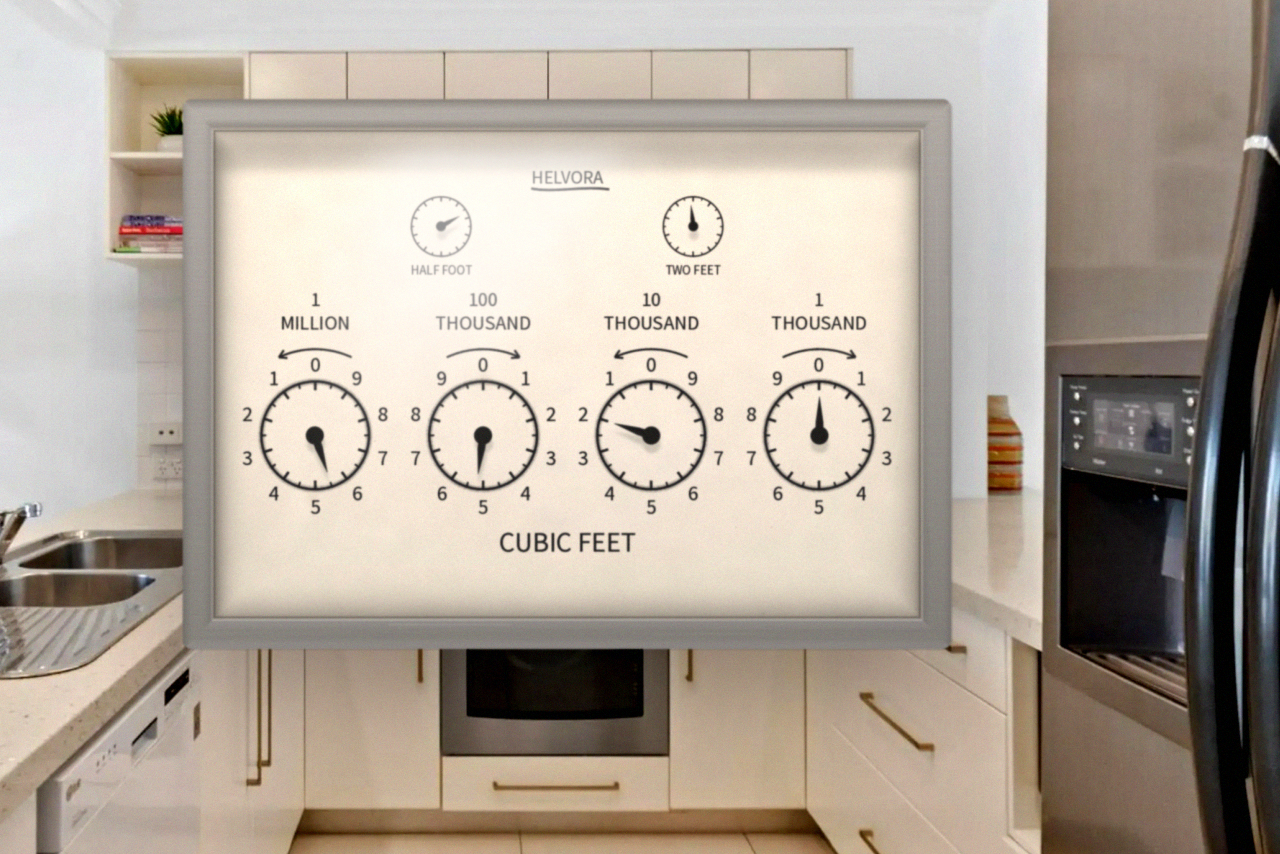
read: 552000 ft³
